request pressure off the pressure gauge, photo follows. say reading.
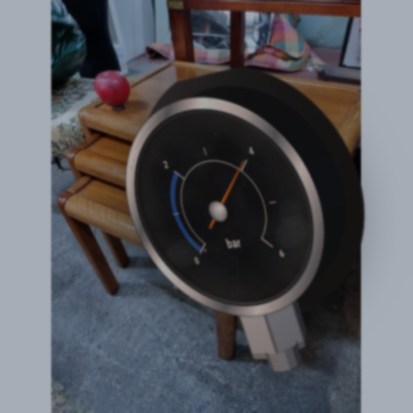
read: 4 bar
